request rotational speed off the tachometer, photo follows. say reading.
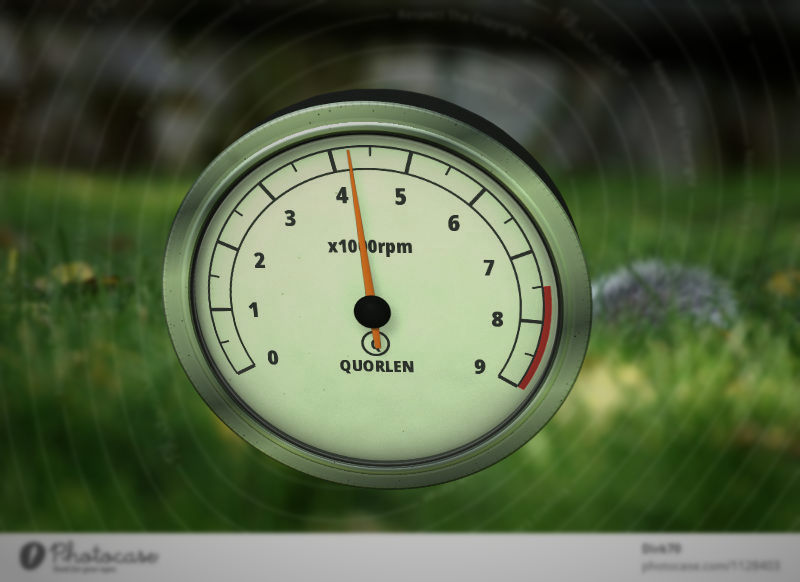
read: 4250 rpm
